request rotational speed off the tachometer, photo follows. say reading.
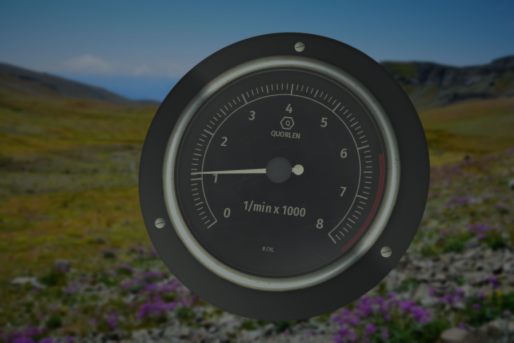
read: 1100 rpm
